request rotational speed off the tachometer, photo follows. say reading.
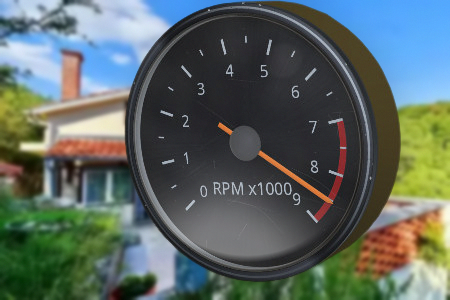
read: 8500 rpm
